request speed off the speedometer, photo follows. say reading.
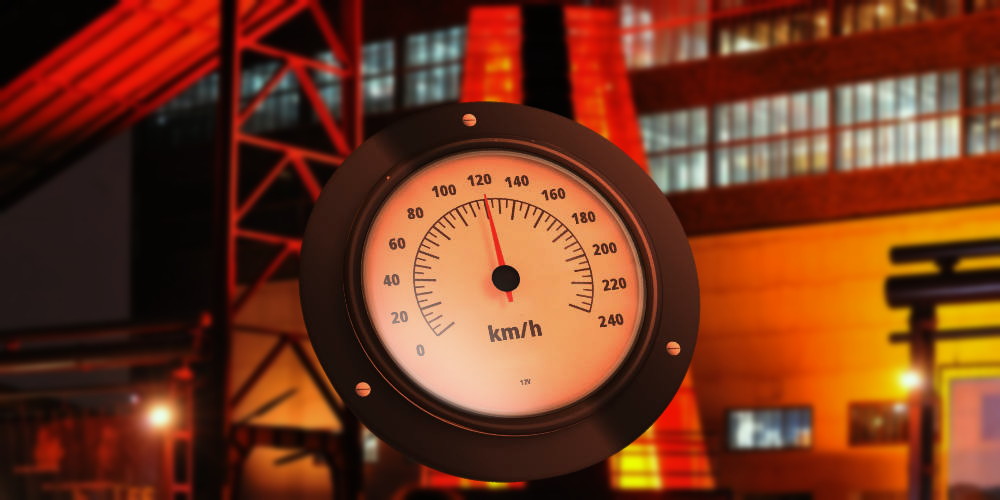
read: 120 km/h
